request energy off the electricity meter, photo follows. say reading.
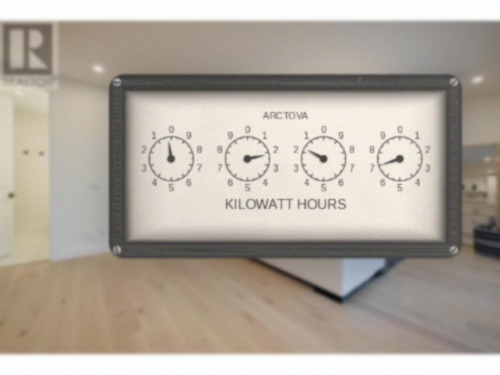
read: 217 kWh
